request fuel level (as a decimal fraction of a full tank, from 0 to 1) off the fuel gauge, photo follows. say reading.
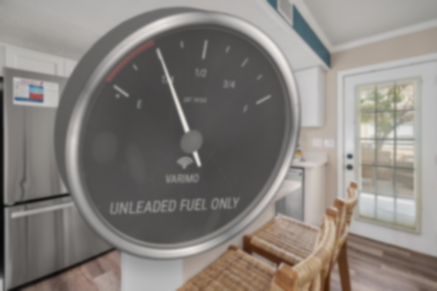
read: 0.25
